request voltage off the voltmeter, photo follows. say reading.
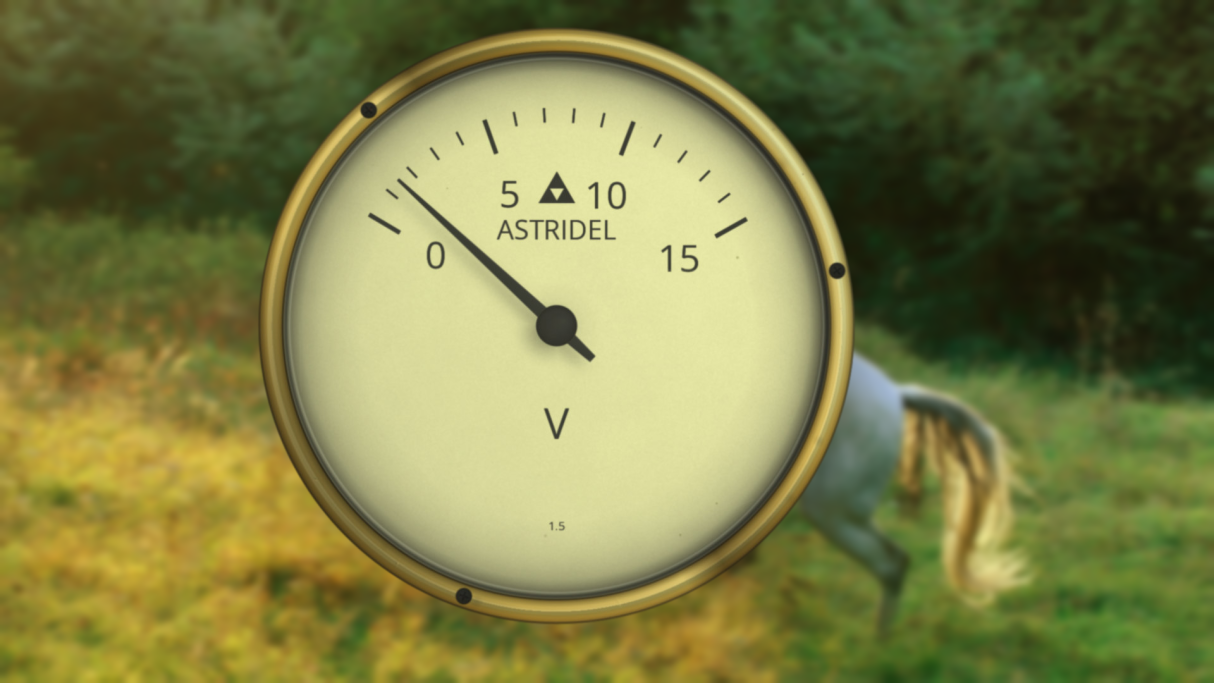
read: 1.5 V
